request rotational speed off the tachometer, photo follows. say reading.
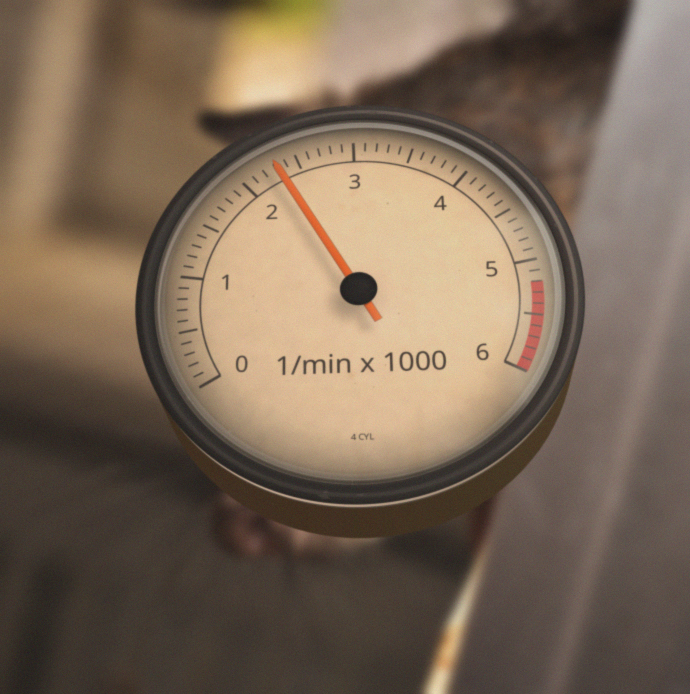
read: 2300 rpm
